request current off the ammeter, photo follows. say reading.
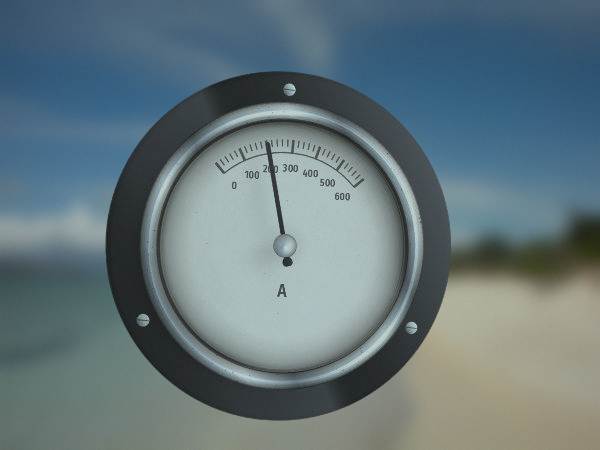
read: 200 A
